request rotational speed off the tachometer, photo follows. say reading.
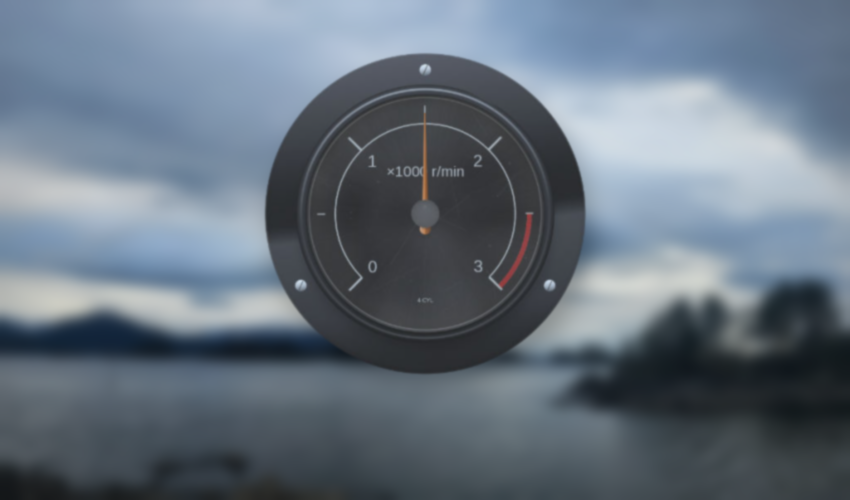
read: 1500 rpm
